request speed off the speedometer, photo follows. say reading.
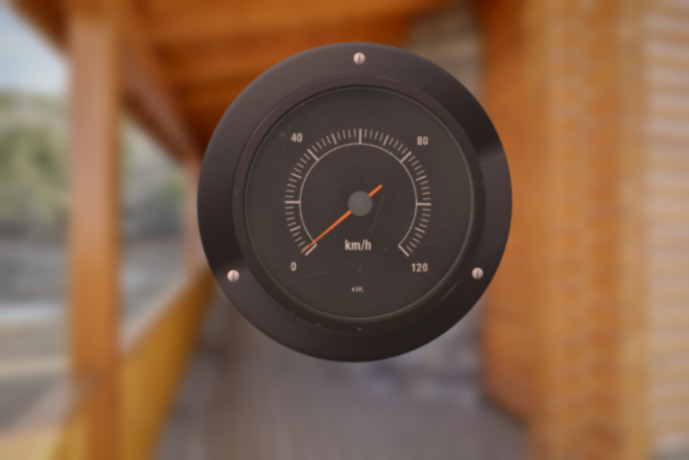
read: 2 km/h
